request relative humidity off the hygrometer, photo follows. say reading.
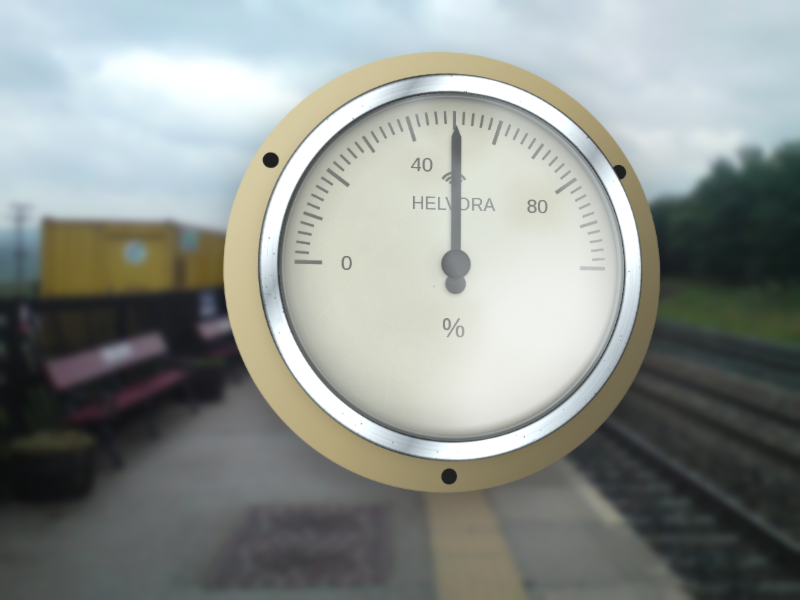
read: 50 %
